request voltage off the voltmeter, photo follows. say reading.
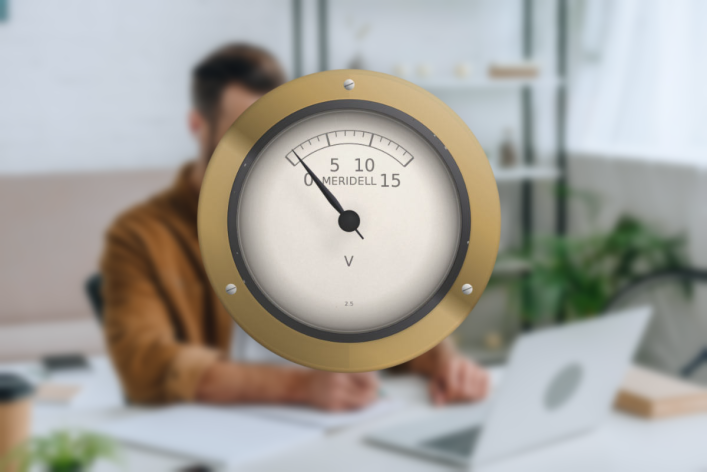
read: 1 V
